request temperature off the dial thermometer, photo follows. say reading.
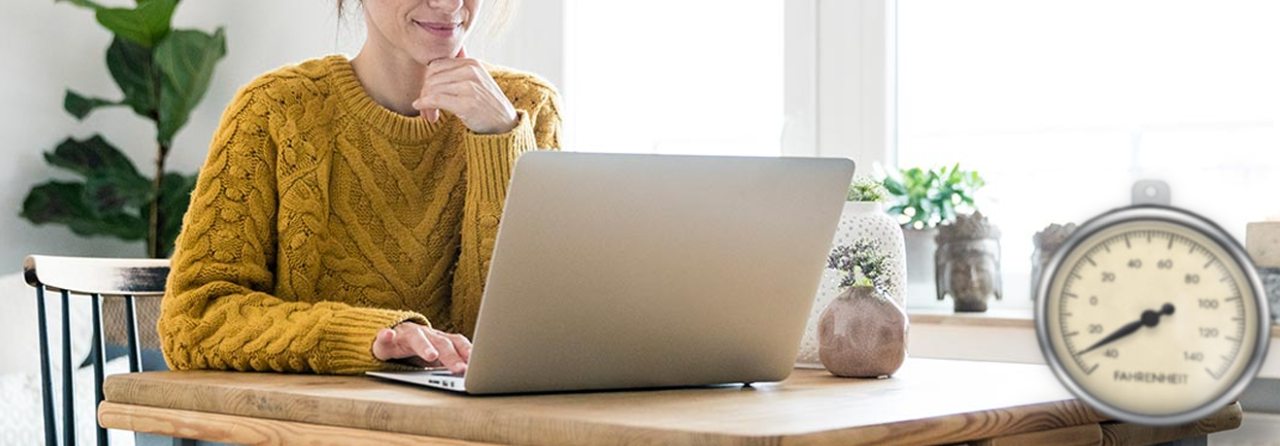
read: -30 °F
